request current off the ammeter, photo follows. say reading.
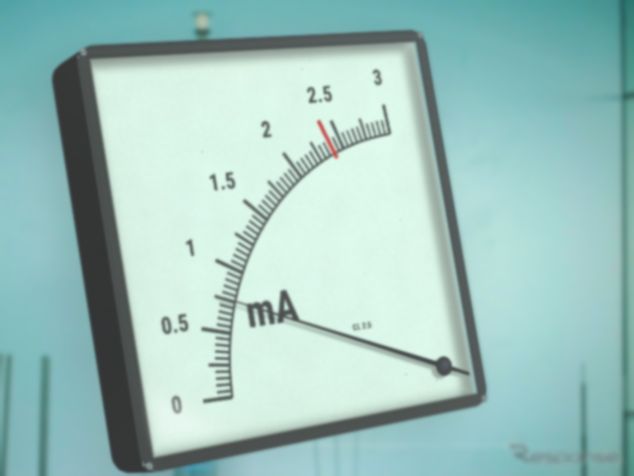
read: 0.75 mA
